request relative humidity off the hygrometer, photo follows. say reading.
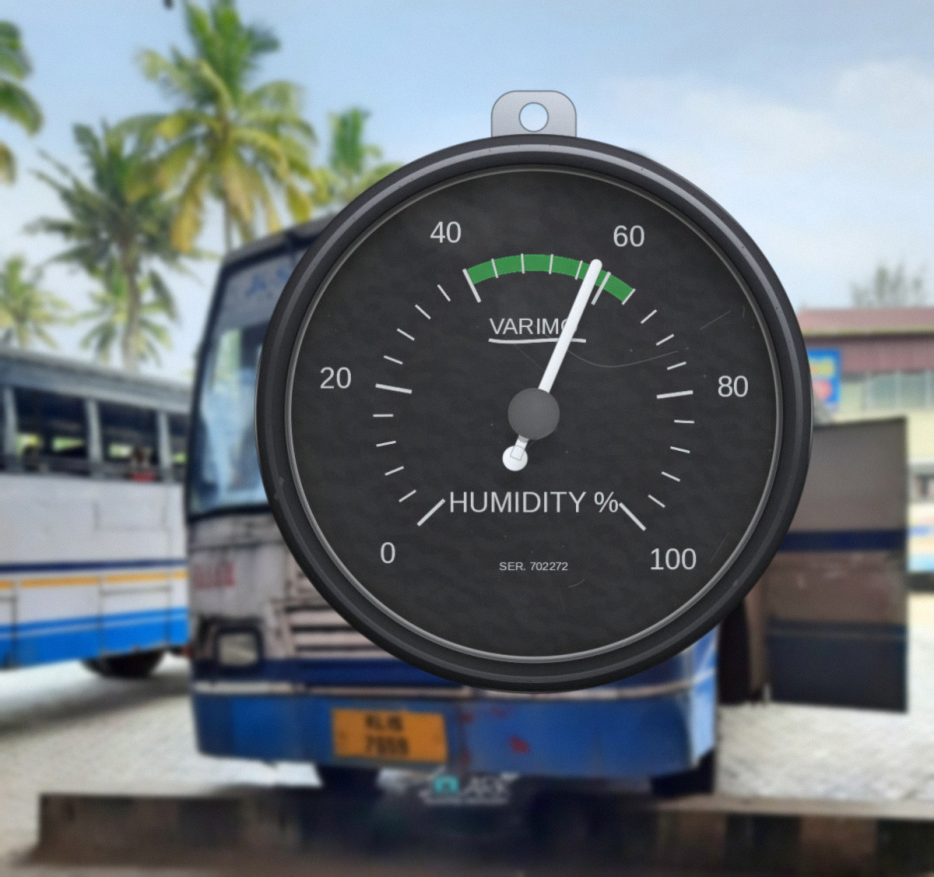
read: 58 %
